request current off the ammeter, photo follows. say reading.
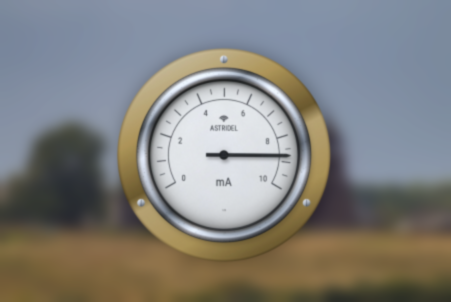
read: 8.75 mA
